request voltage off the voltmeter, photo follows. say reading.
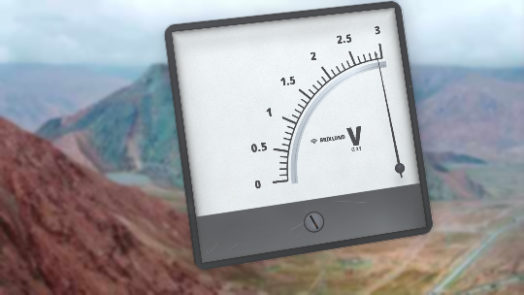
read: 2.9 V
